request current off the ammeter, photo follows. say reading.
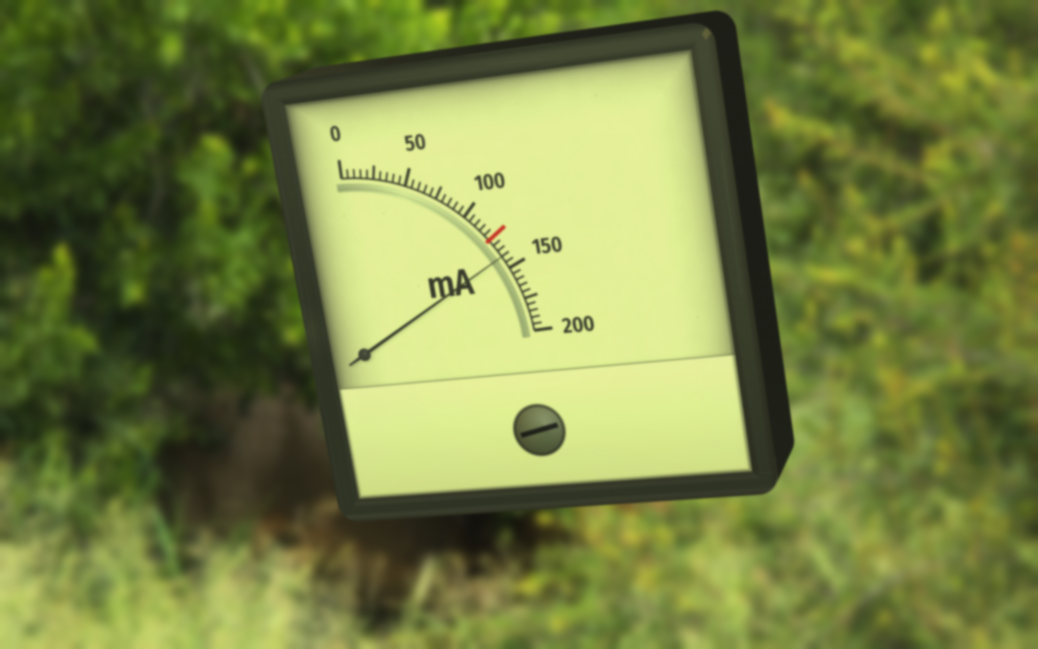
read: 140 mA
